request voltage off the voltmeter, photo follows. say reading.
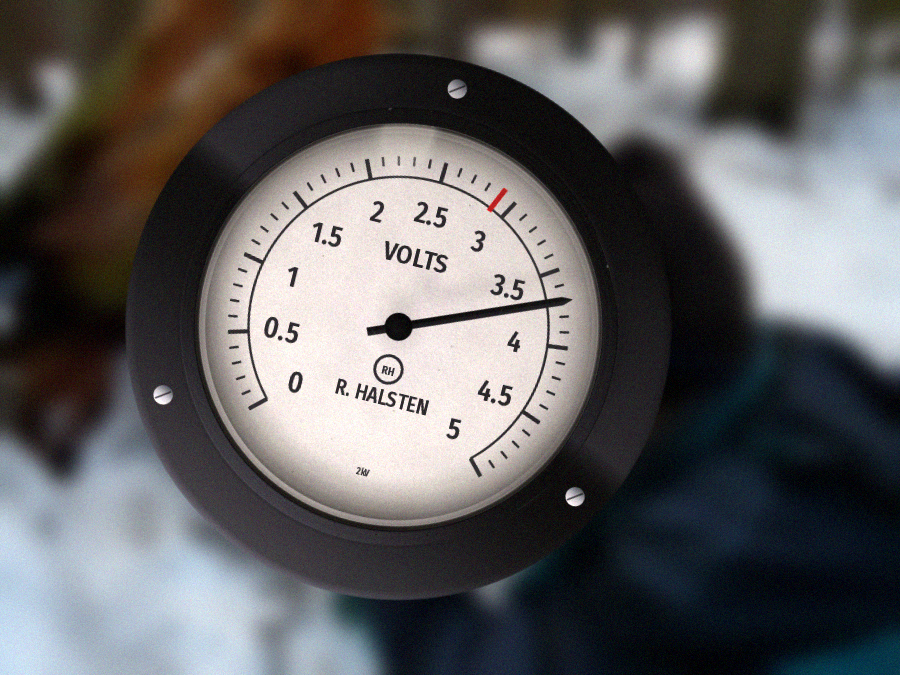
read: 3.7 V
